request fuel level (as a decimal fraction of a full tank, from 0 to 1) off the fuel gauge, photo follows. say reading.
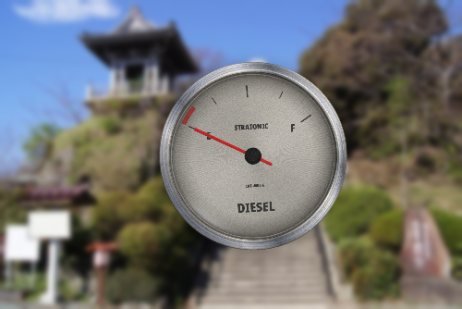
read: 0
